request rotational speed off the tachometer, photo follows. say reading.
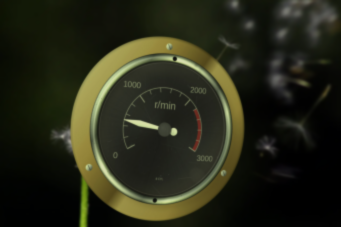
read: 500 rpm
